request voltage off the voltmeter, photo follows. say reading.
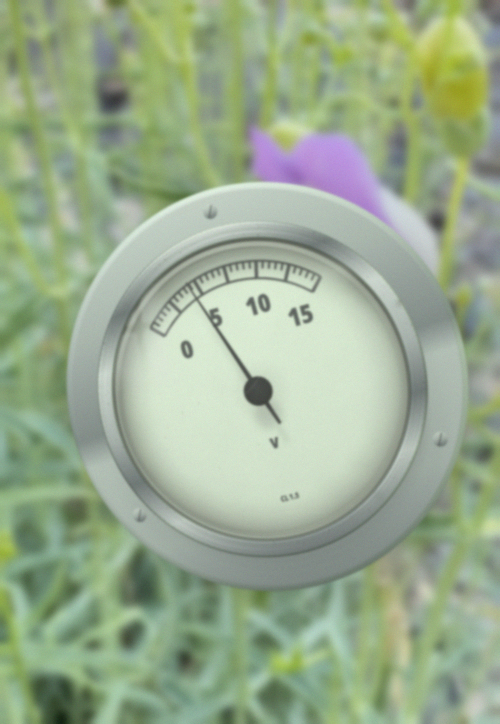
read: 4.5 V
